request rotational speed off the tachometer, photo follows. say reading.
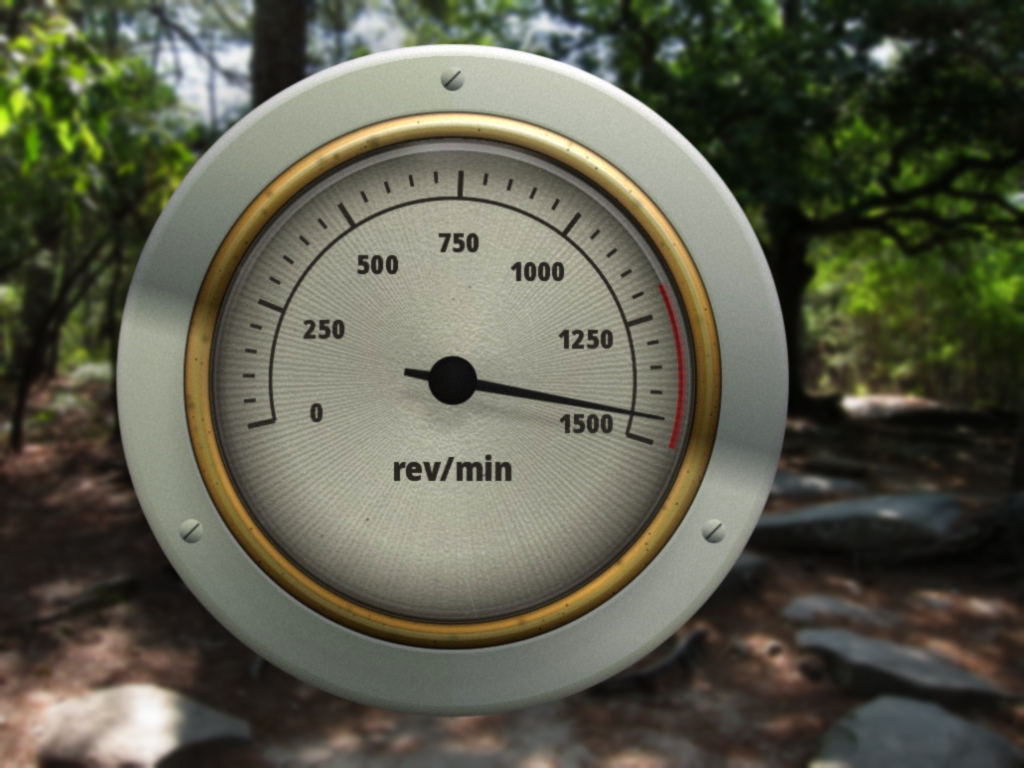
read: 1450 rpm
